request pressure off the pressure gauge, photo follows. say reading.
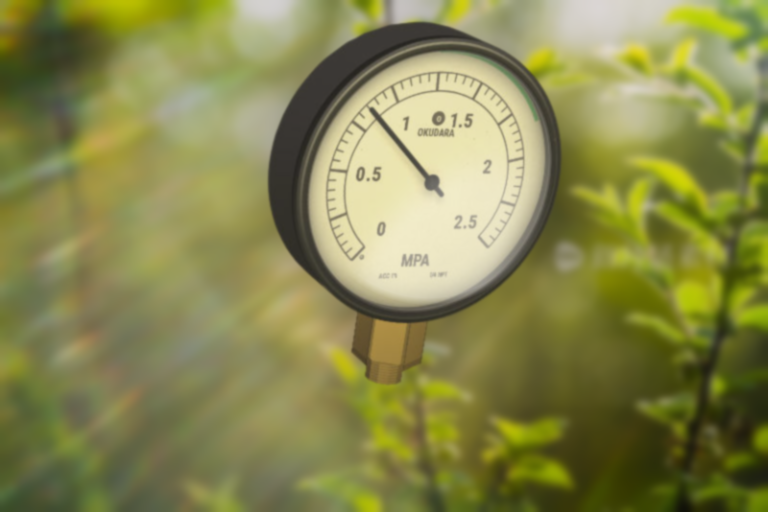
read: 0.85 MPa
